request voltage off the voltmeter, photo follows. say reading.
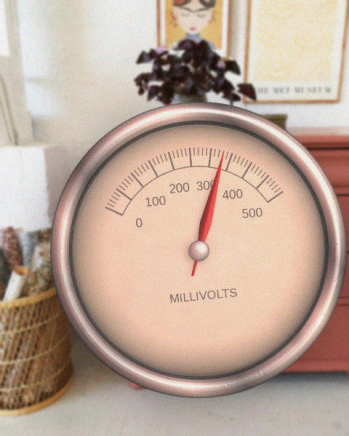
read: 330 mV
